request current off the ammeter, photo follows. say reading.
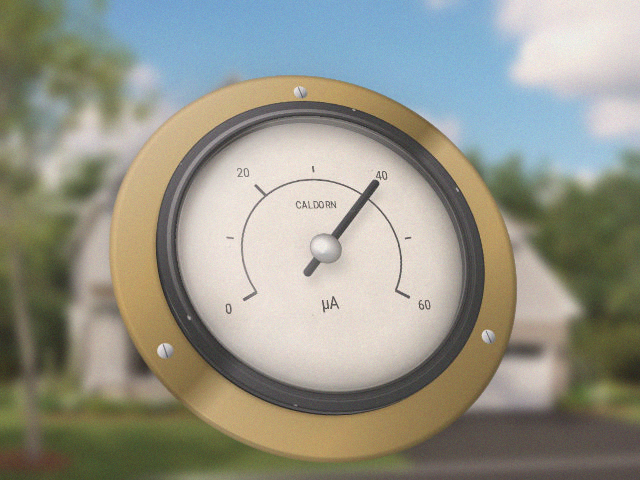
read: 40 µA
